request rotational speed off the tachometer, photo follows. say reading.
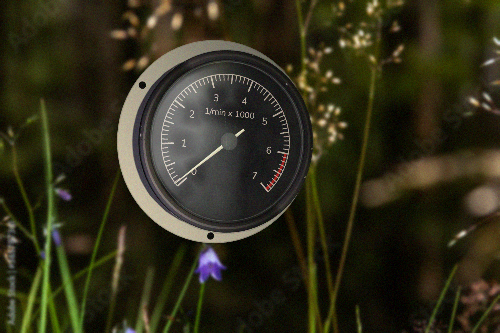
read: 100 rpm
